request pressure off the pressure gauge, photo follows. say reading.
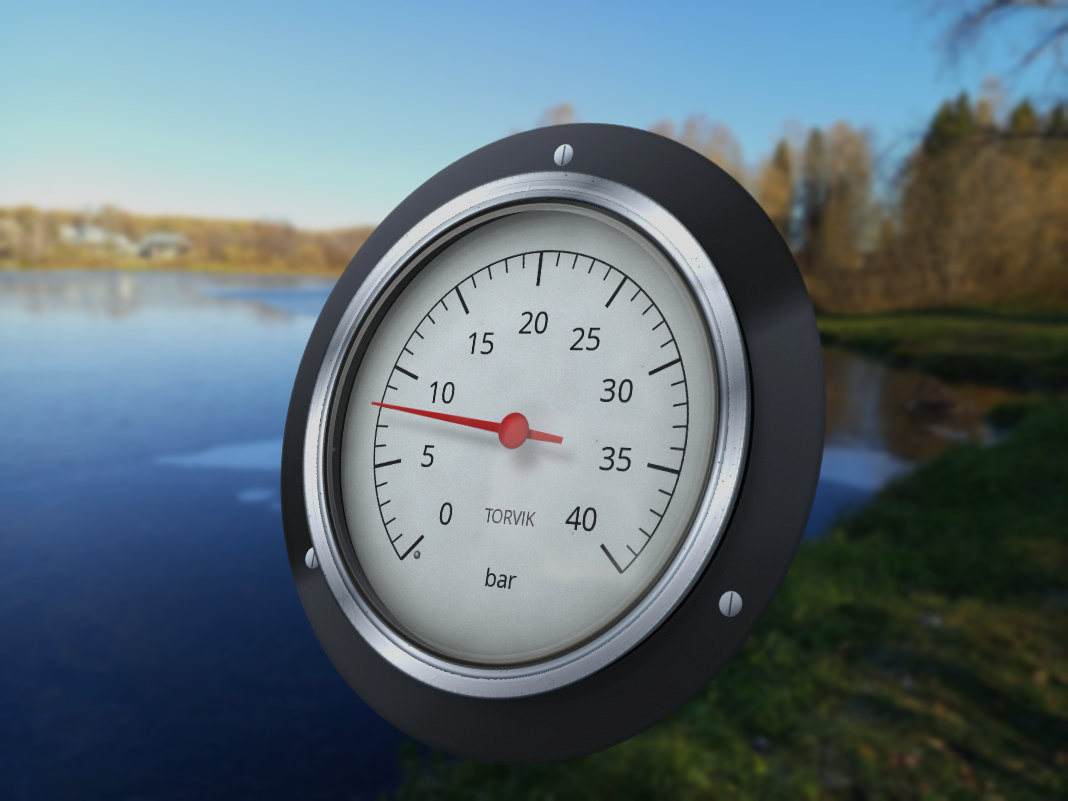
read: 8 bar
